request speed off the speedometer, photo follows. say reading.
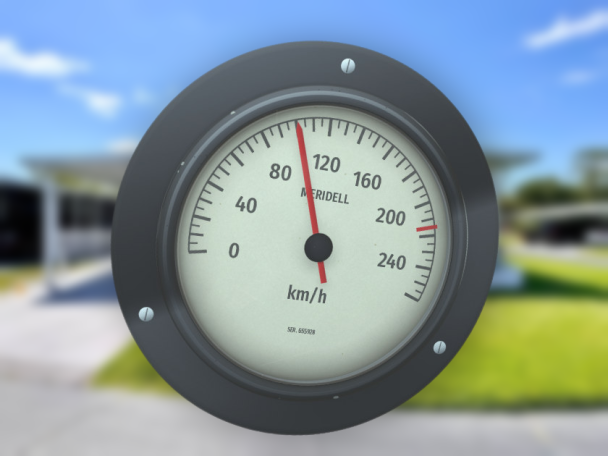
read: 100 km/h
